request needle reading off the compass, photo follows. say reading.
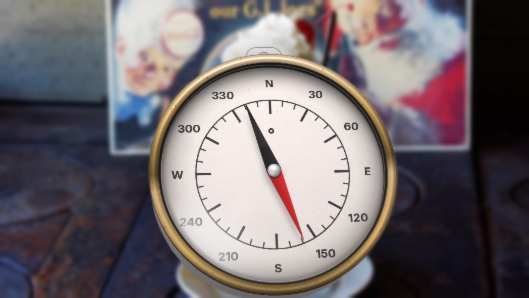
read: 160 °
